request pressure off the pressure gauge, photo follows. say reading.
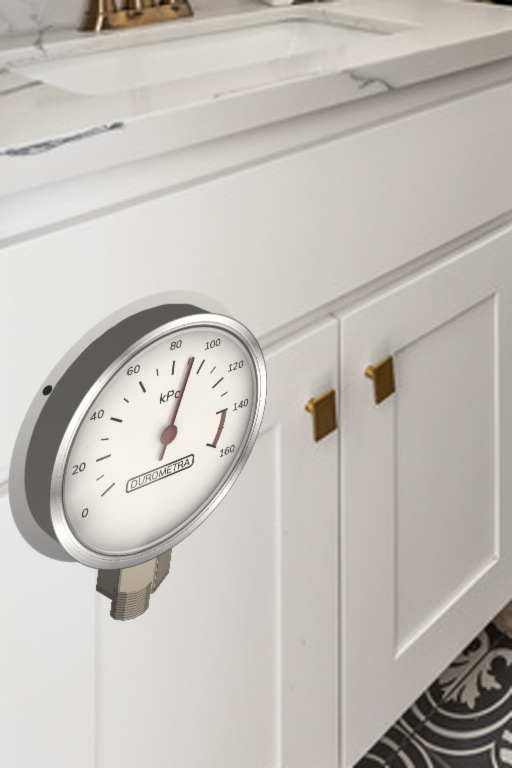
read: 90 kPa
